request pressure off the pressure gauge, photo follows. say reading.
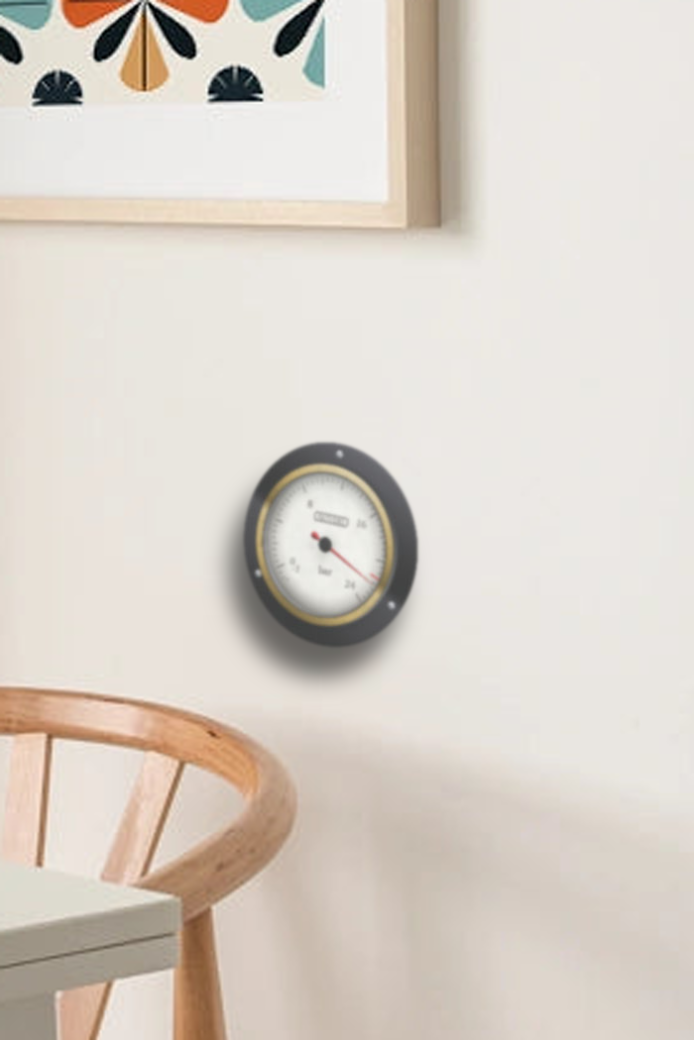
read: 22 bar
